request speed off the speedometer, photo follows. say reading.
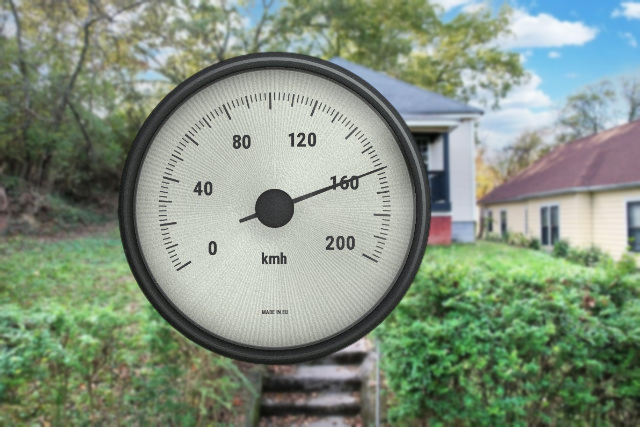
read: 160 km/h
